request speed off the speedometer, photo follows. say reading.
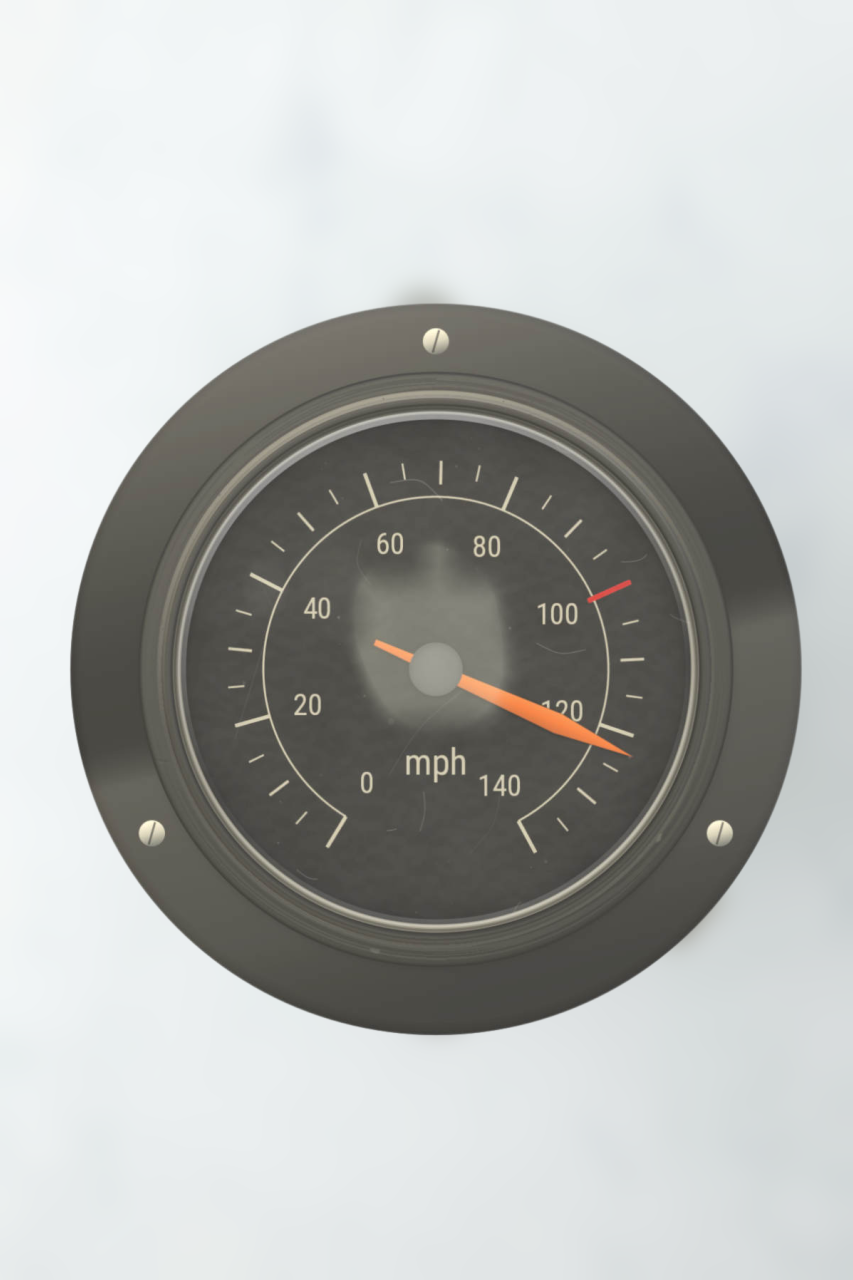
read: 122.5 mph
